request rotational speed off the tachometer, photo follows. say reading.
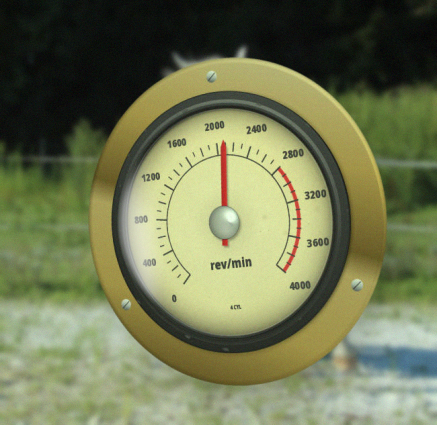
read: 2100 rpm
